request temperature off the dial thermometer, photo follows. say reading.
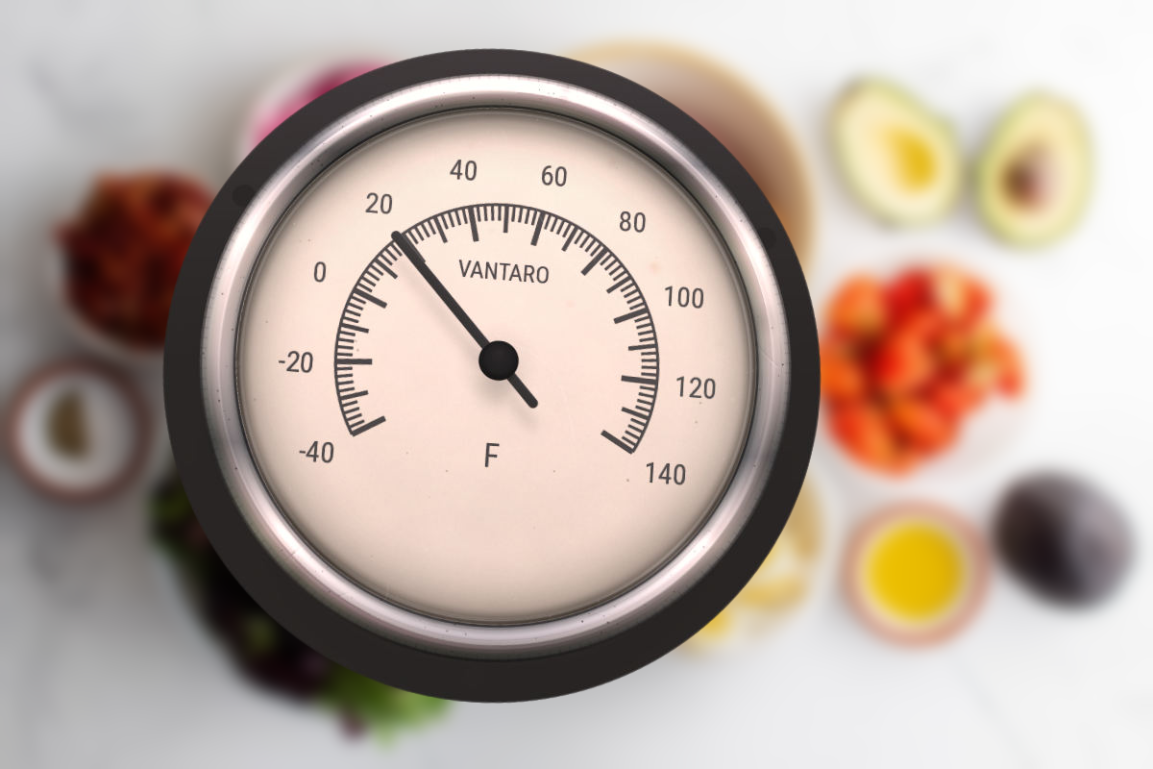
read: 18 °F
